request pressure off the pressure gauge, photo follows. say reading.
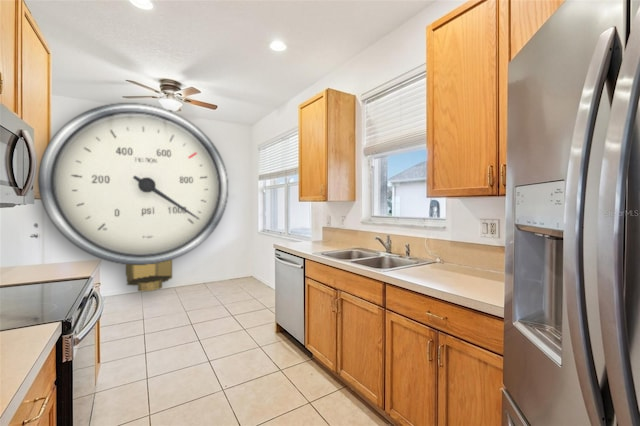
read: 975 psi
